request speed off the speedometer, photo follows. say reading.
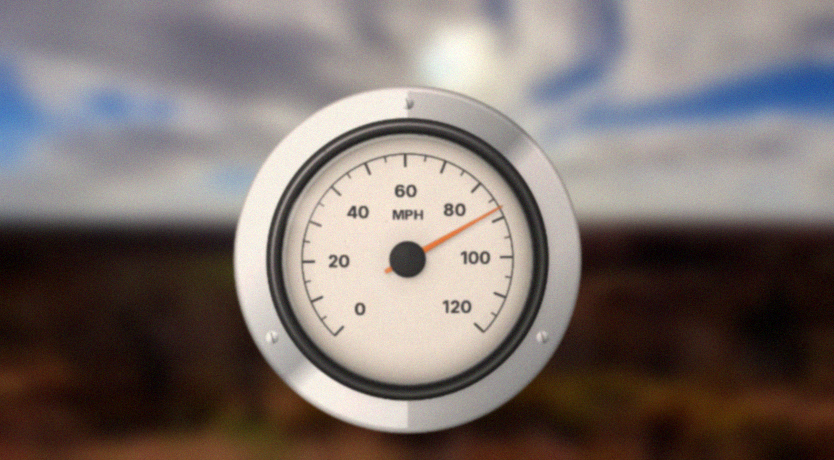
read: 87.5 mph
